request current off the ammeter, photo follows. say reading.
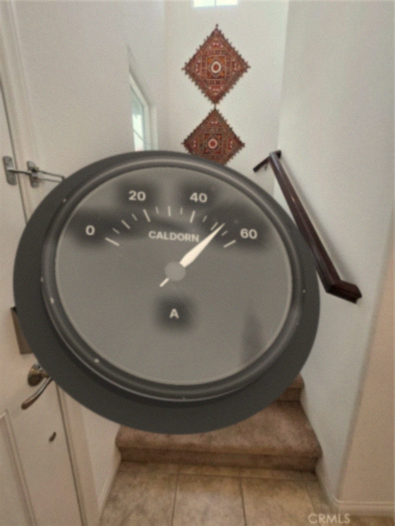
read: 52.5 A
